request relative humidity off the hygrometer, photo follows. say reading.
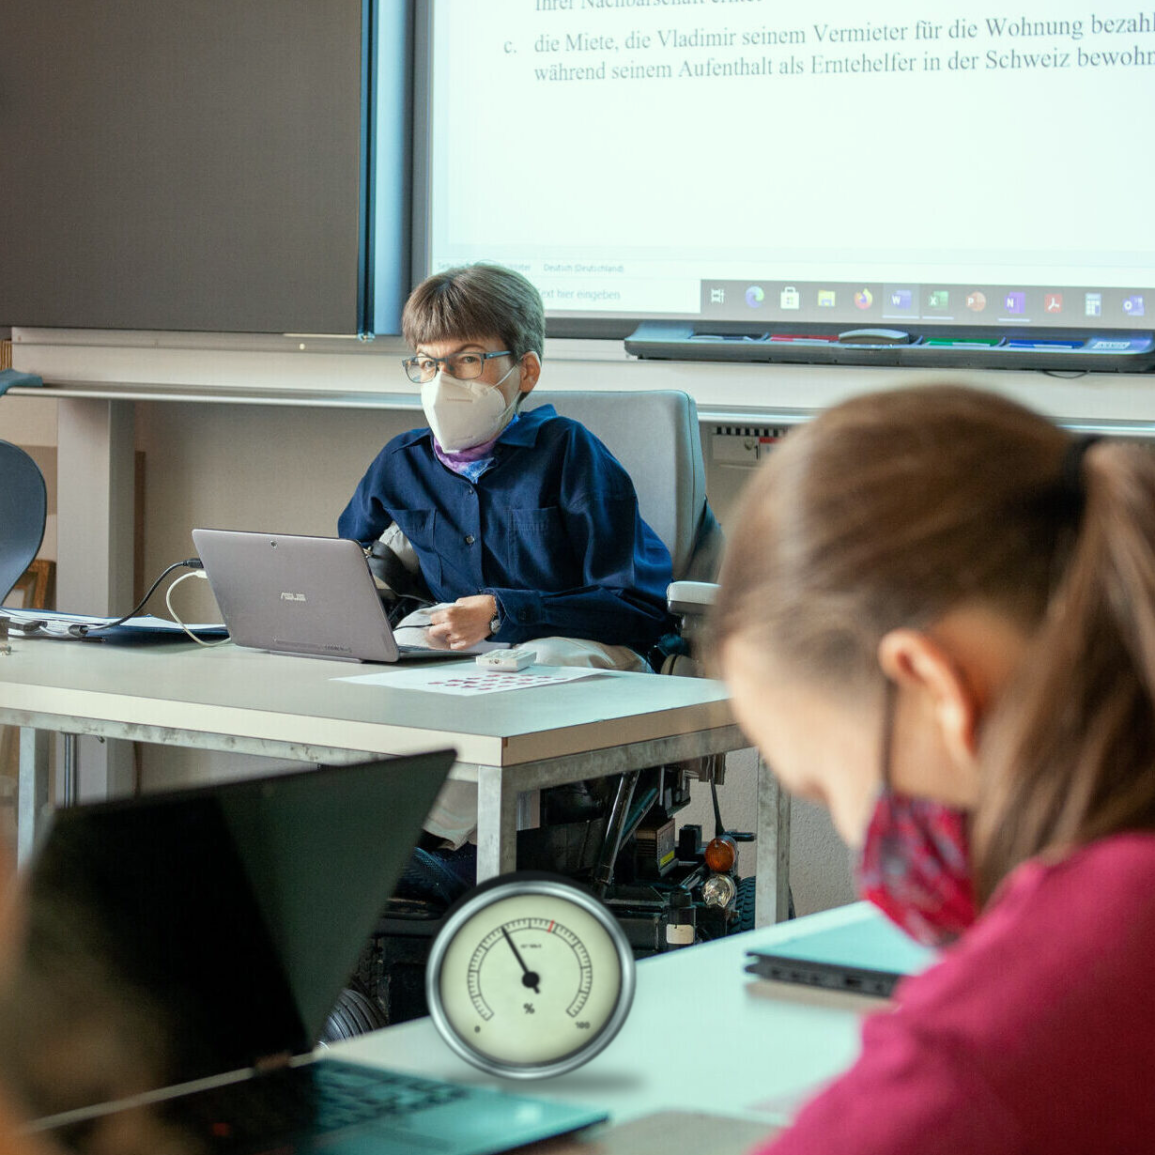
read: 40 %
